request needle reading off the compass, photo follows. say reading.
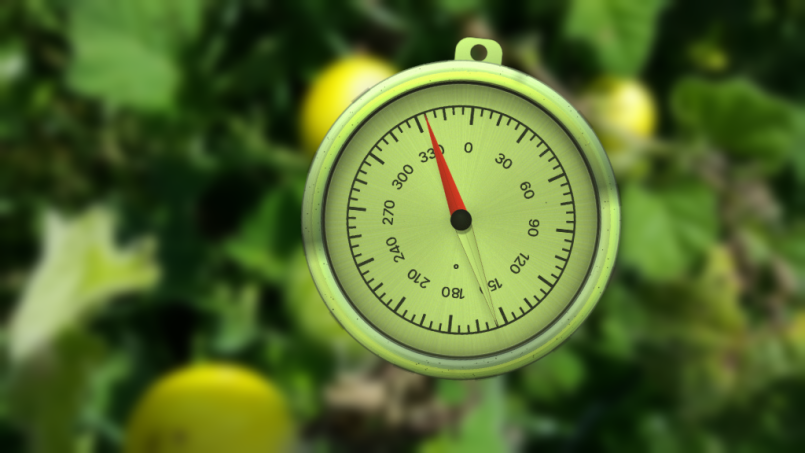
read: 335 °
